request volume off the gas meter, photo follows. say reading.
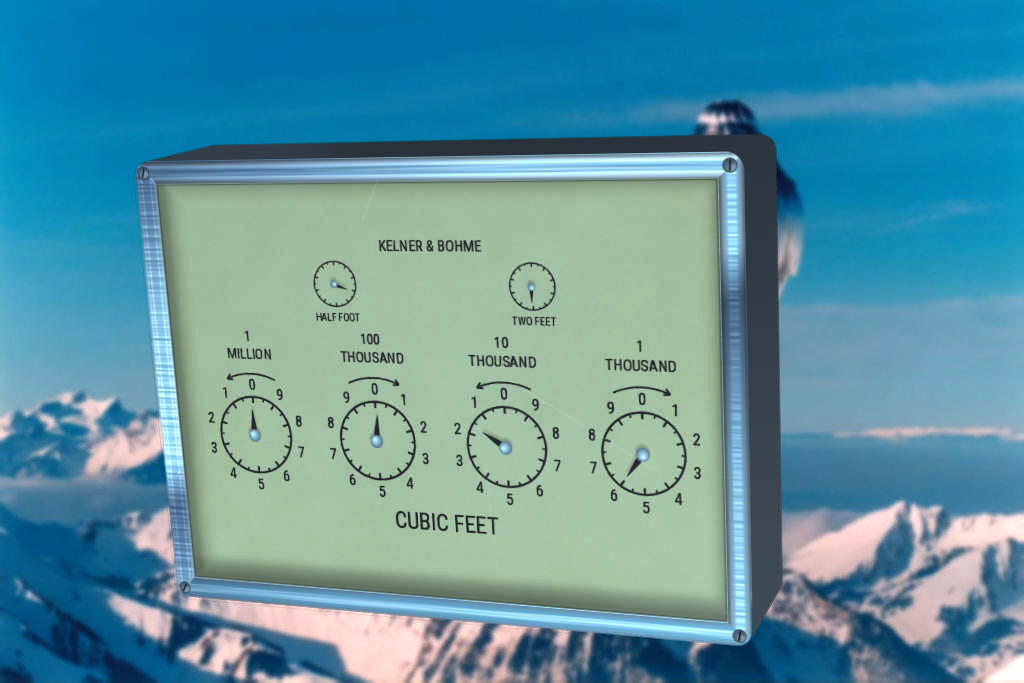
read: 1600 ft³
